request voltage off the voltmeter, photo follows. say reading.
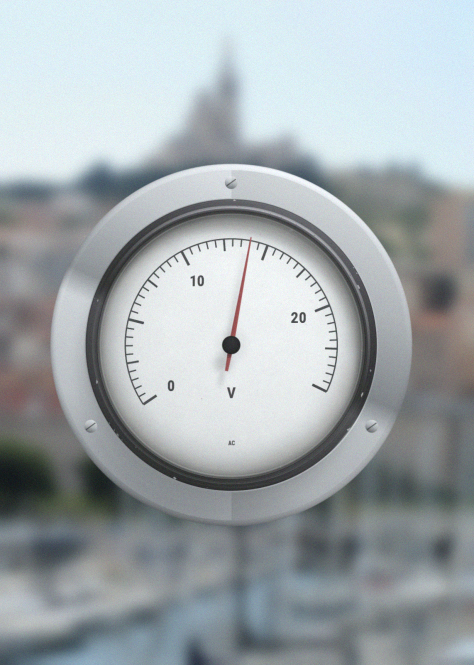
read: 14 V
